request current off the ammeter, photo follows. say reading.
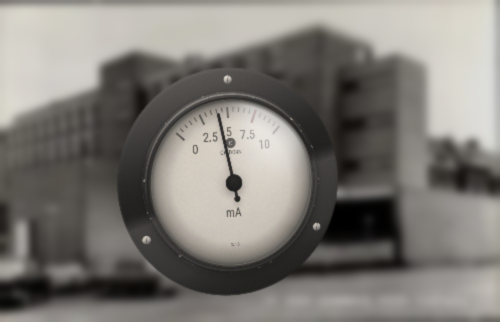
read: 4 mA
